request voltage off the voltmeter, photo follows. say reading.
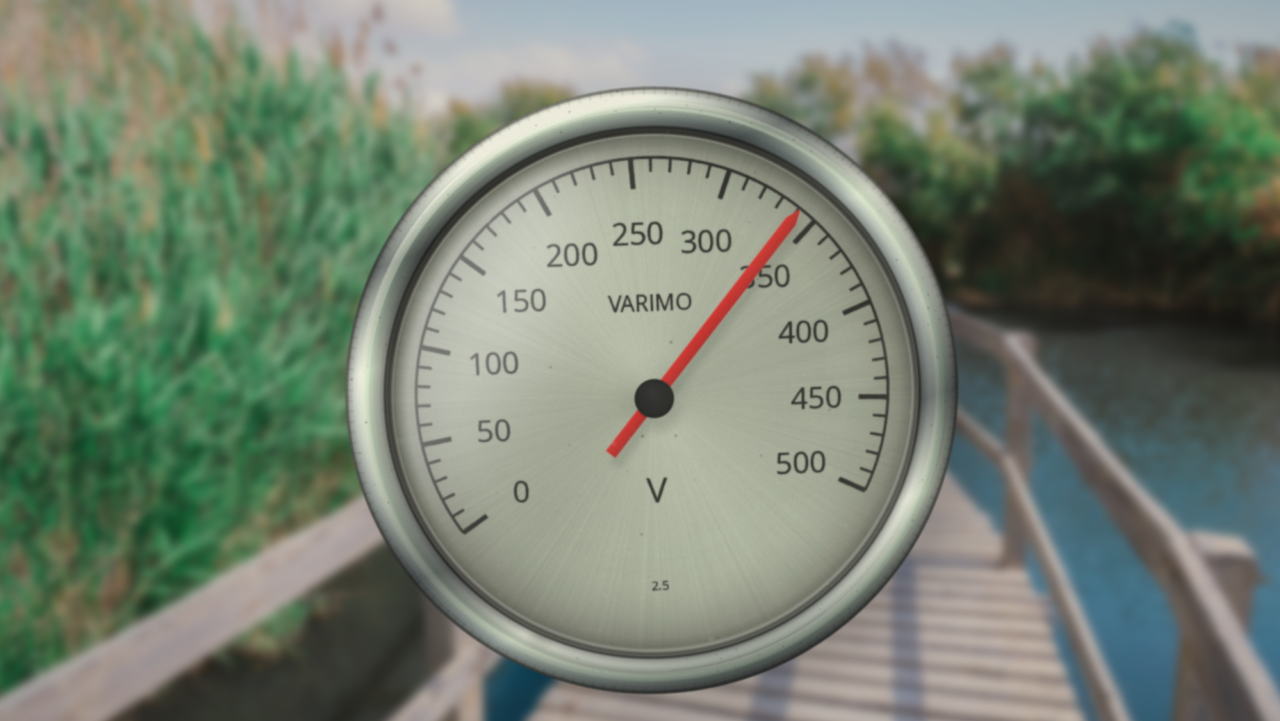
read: 340 V
